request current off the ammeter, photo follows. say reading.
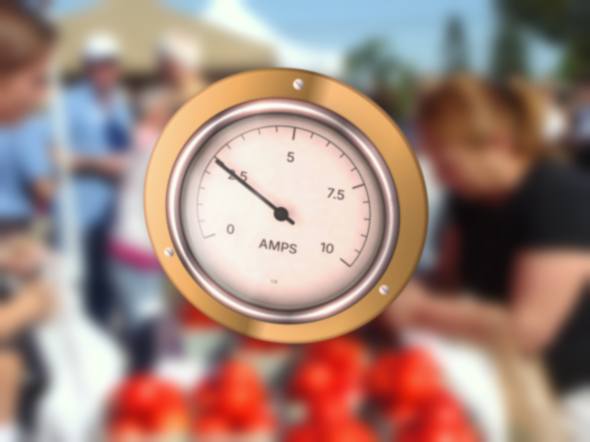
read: 2.5 A
